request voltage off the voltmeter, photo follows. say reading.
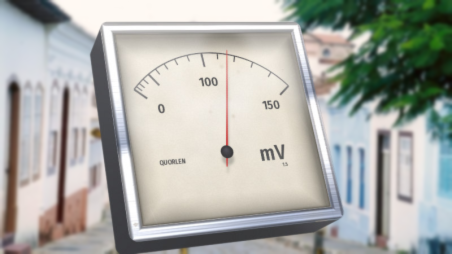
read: 115 mV
